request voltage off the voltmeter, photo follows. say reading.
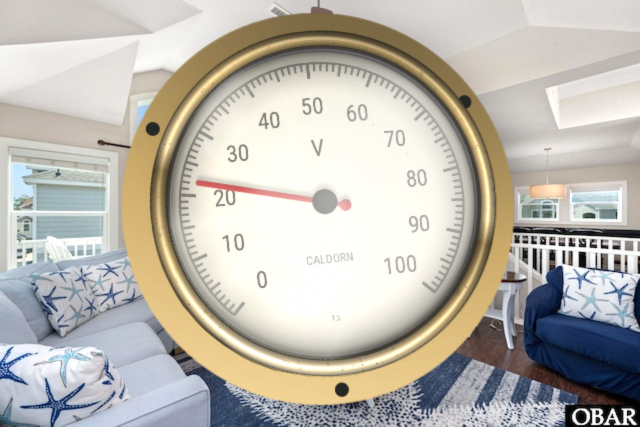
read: 22 V
